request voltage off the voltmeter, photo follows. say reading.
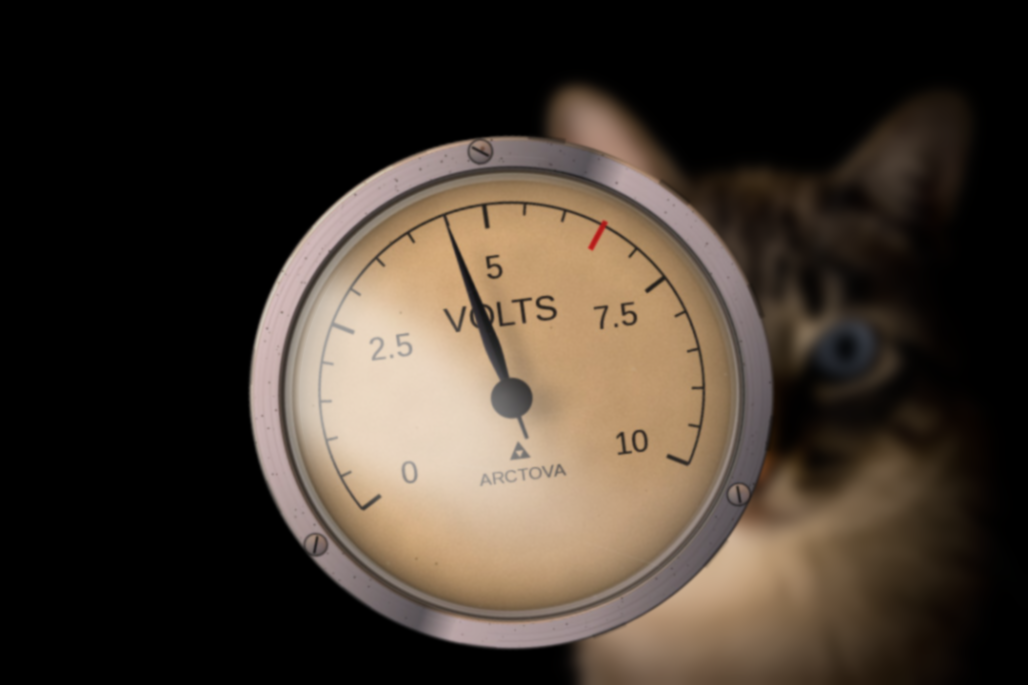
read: 4.5 V
